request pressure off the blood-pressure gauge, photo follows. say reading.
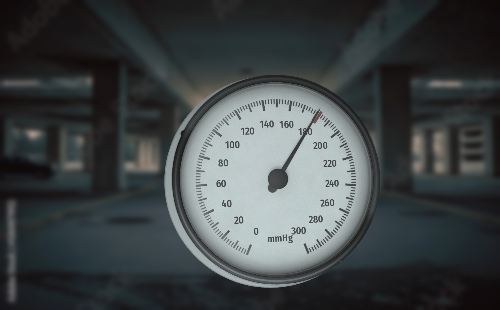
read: 180 mmHg
